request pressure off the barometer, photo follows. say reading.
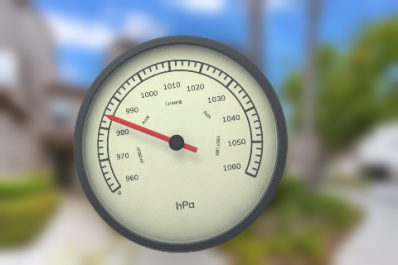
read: 984 hPa
